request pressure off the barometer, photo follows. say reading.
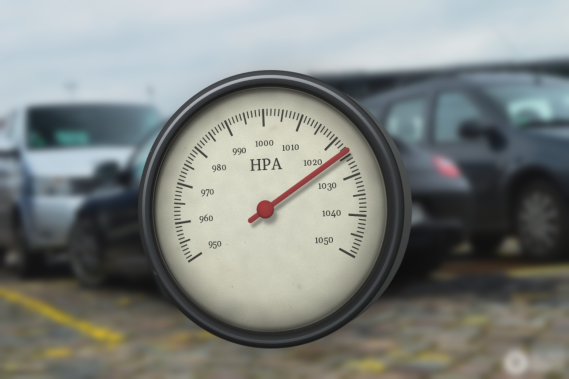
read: 1024 hPa
